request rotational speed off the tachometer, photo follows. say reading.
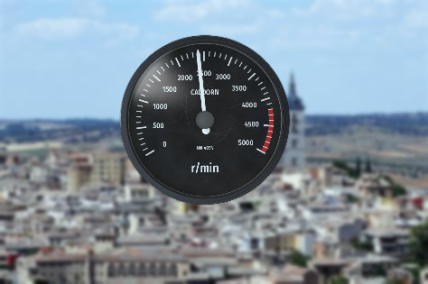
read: 2400 rpm
